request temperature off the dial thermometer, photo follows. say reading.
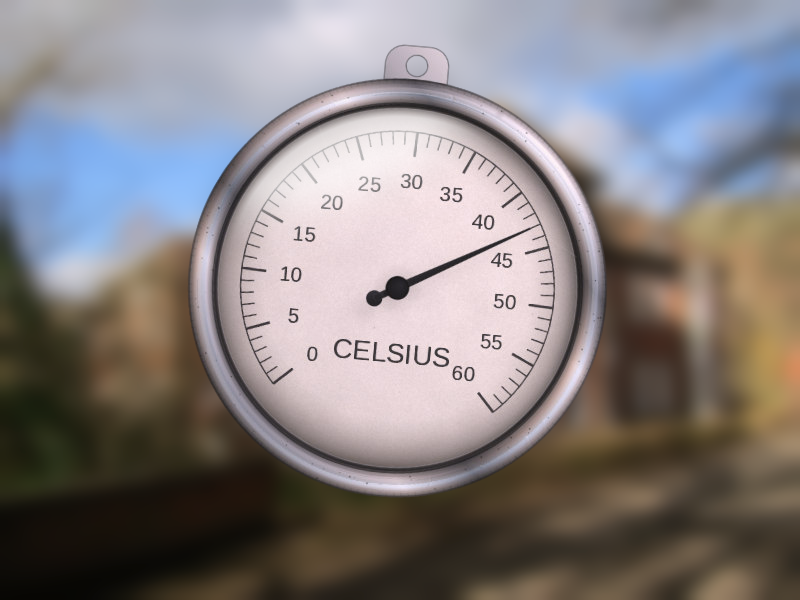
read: 43 °C
